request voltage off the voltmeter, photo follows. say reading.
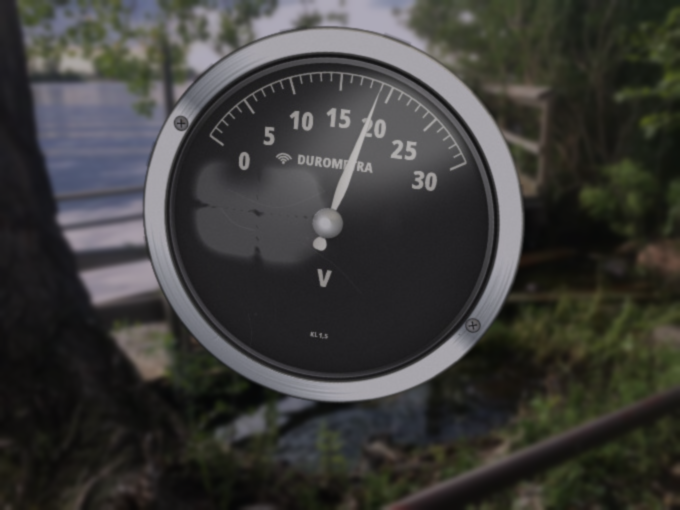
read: 19 V
